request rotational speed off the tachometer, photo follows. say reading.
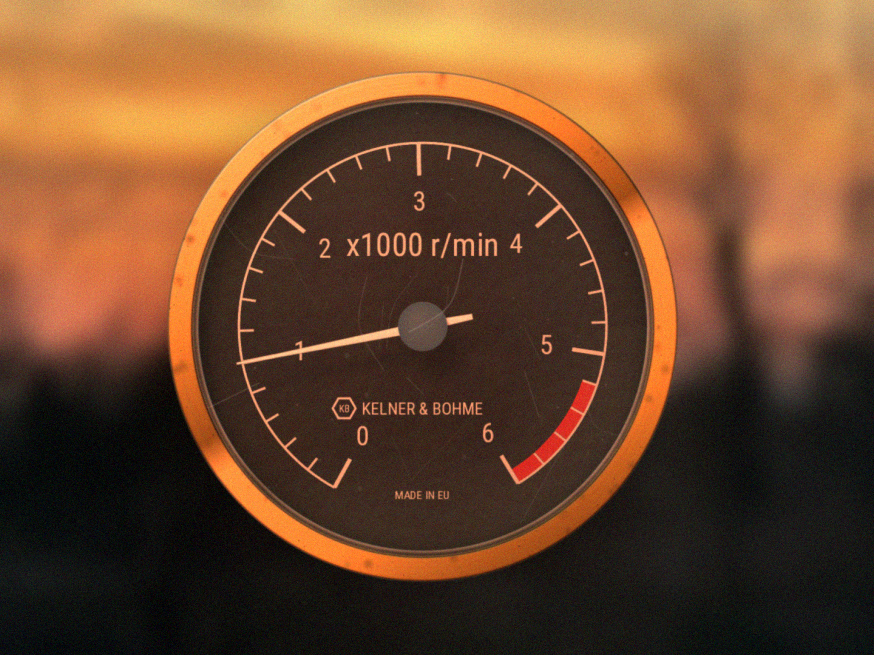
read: 1000 rpm
